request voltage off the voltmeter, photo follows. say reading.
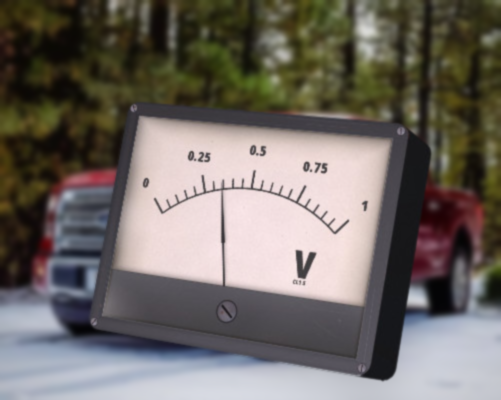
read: 0.35 V
